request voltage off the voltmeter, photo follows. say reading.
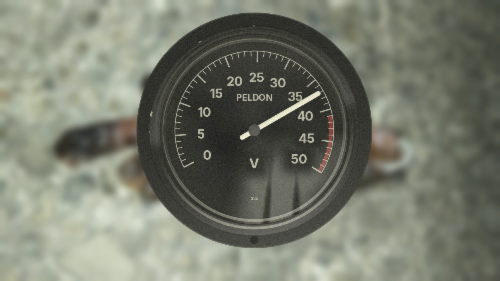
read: 37 V
